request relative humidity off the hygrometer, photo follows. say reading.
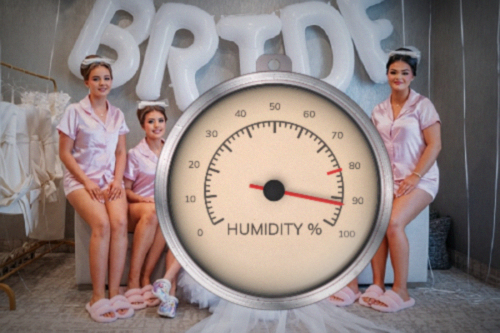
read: 92 %
